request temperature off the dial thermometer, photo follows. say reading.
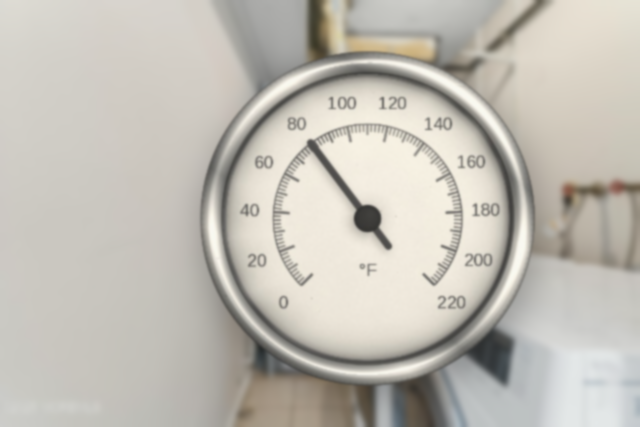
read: 80 °F
